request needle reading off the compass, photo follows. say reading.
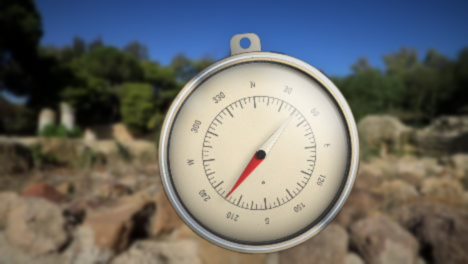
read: 225 °
